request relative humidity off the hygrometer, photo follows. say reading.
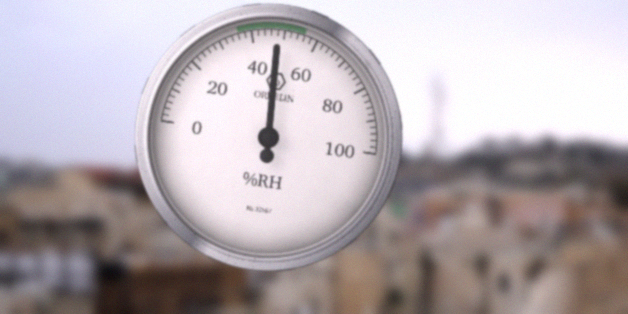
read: 48 %
